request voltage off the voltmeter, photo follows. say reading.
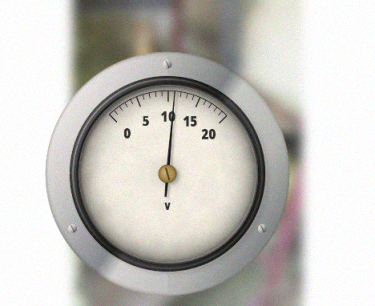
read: 11 V
